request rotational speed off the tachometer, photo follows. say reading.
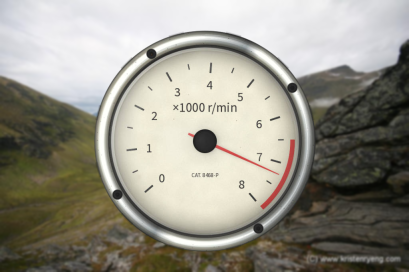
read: 7250 rpm
